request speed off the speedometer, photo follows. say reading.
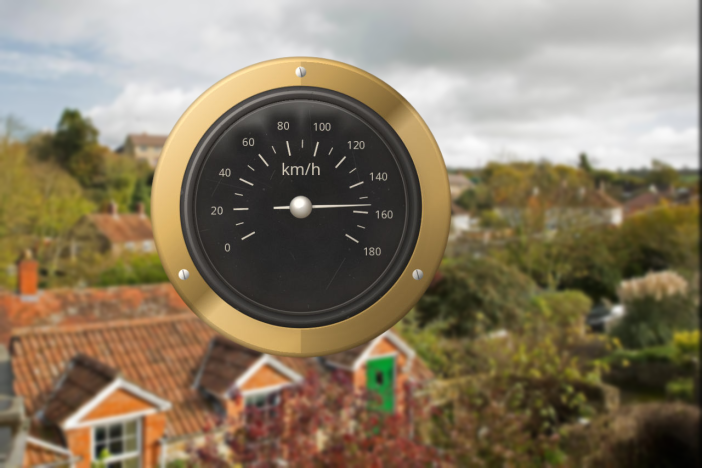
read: 155 km/h
